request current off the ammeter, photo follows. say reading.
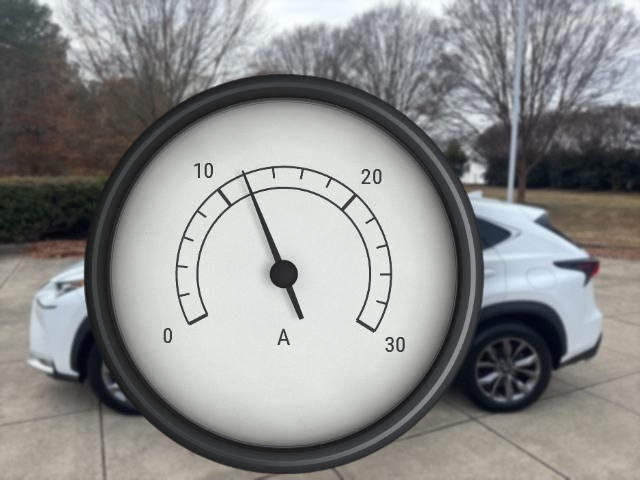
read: 12 A
